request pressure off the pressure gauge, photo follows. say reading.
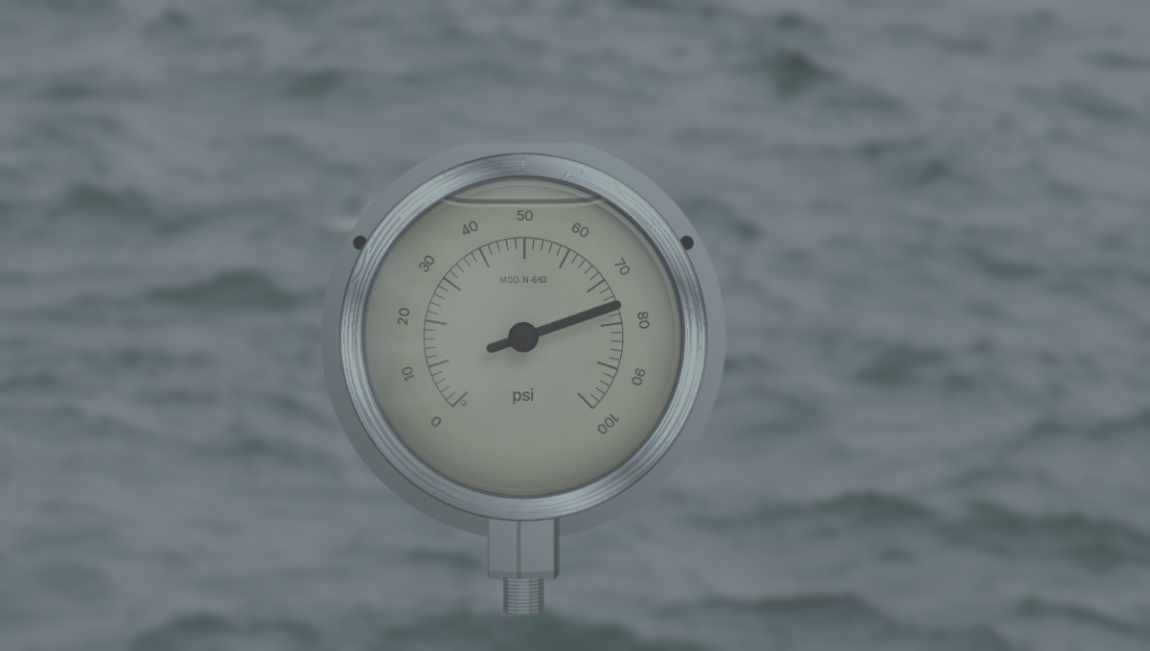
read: 76 psi
